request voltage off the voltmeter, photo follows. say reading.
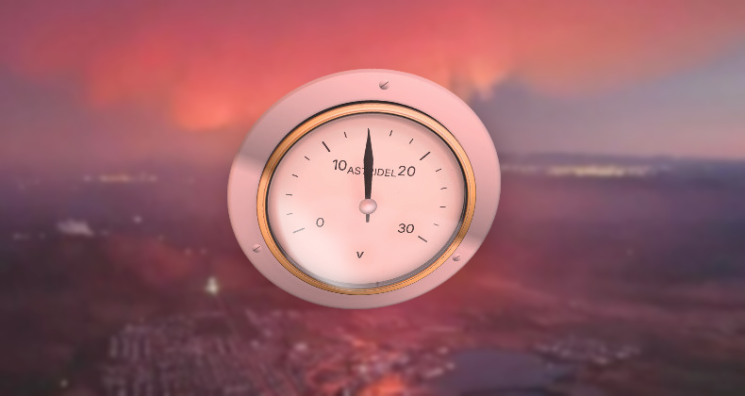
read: 14 V
